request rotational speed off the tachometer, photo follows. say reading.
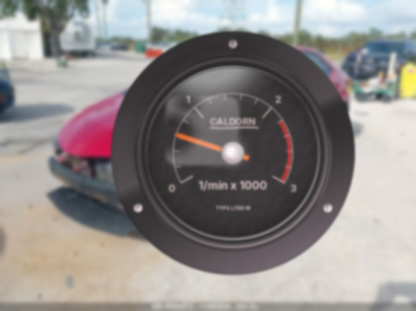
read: 600 rpm
